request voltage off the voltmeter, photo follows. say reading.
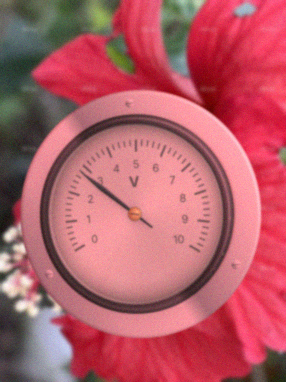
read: 2.8 V
